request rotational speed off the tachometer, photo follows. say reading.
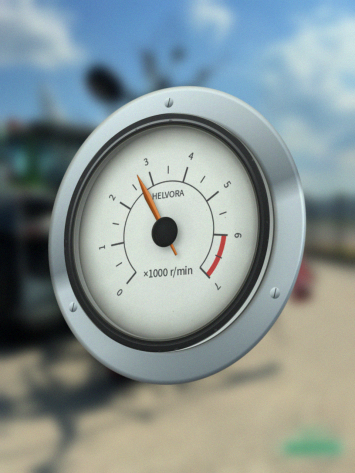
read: 2750 rpm
